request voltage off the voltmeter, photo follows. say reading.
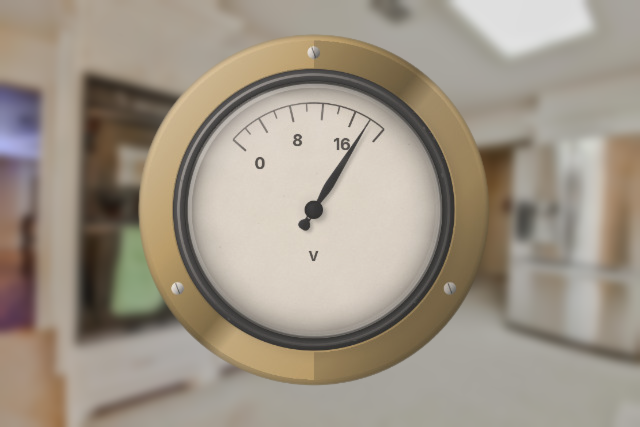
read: 18 V
